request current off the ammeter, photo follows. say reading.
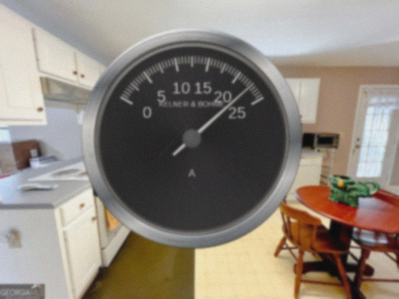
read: 22.5 A
